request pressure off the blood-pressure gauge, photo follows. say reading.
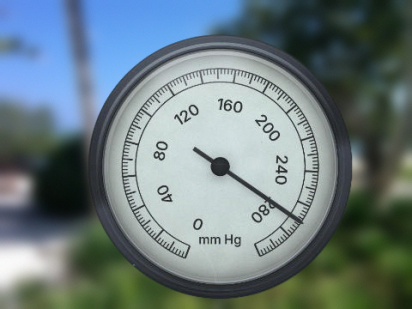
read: 270 mmHg
